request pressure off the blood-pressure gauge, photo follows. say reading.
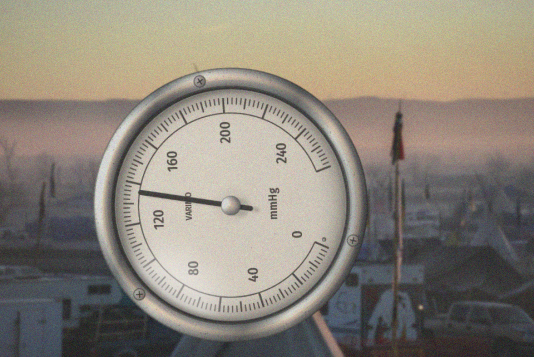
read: 136 mmHg
